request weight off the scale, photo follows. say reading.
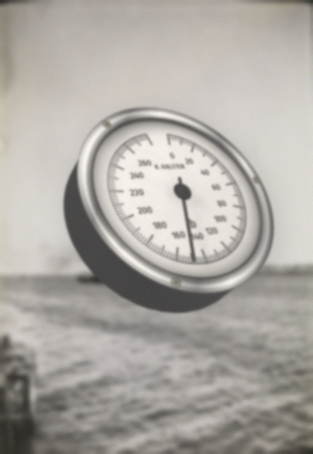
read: 150 lb
